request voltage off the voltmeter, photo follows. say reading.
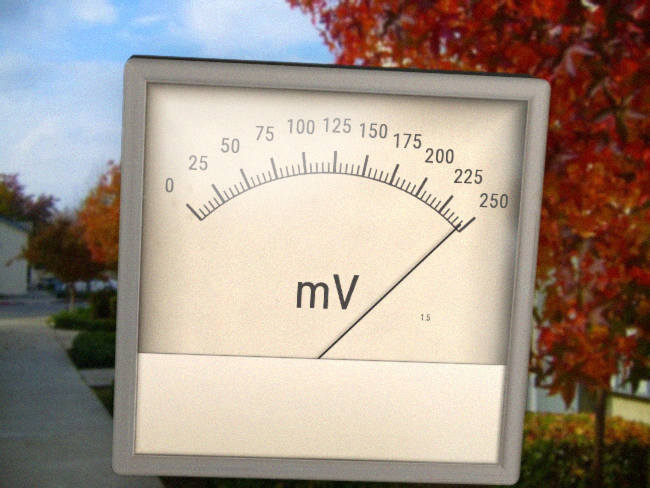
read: 245 mV
